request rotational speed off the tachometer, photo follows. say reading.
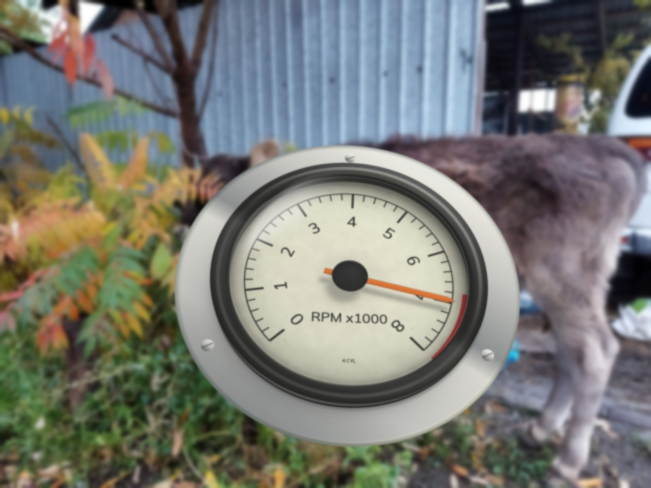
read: 7000 rpm
